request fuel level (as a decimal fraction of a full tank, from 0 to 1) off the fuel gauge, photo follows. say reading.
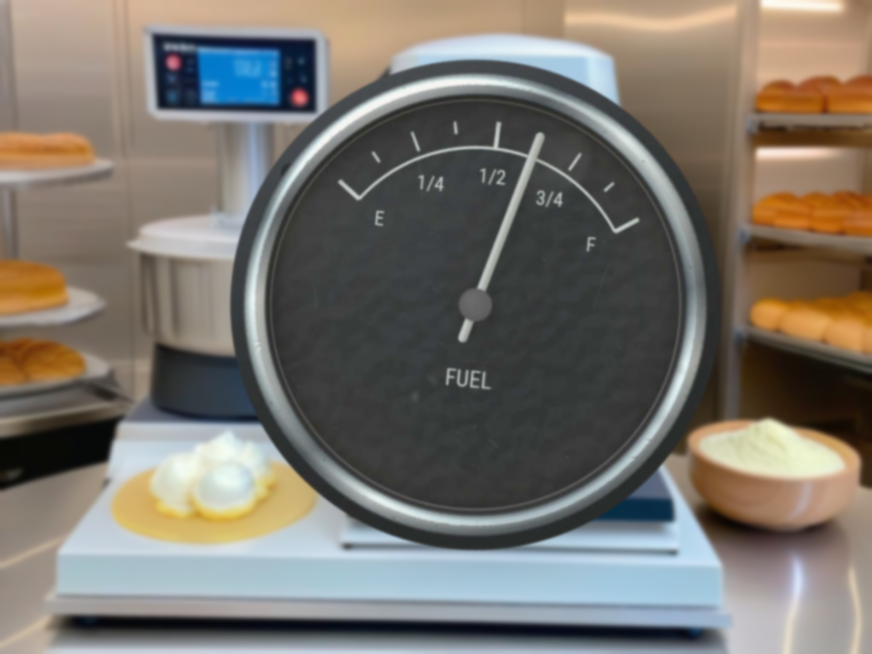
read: 0.625
